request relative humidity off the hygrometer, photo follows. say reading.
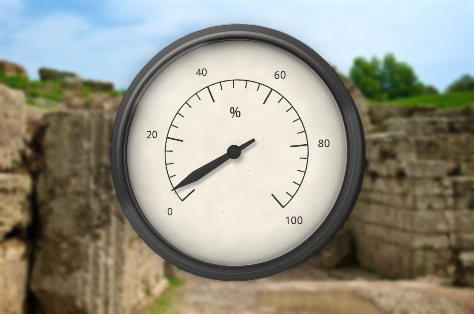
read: 4 %
